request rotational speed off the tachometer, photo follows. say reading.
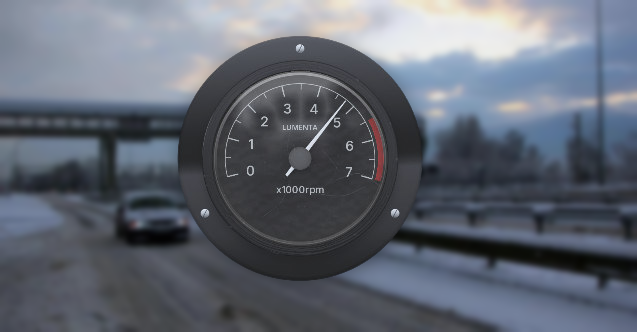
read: 4750 rpm
